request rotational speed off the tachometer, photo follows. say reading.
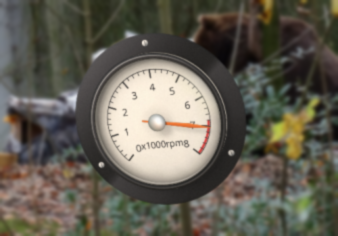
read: 7000 rpm
